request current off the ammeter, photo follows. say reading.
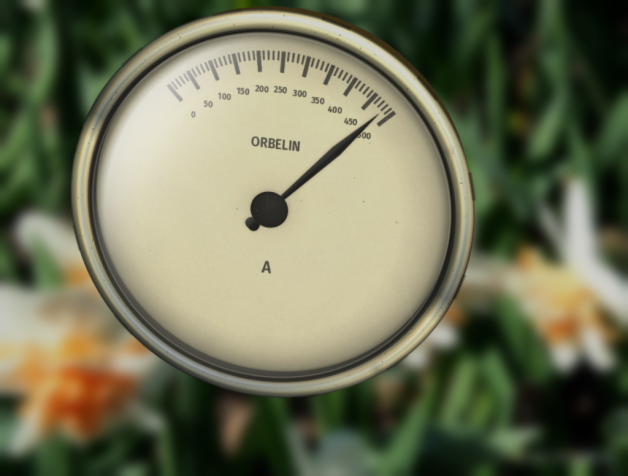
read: 480 A
